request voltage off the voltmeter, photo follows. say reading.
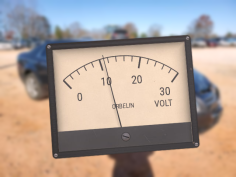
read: 11 V
